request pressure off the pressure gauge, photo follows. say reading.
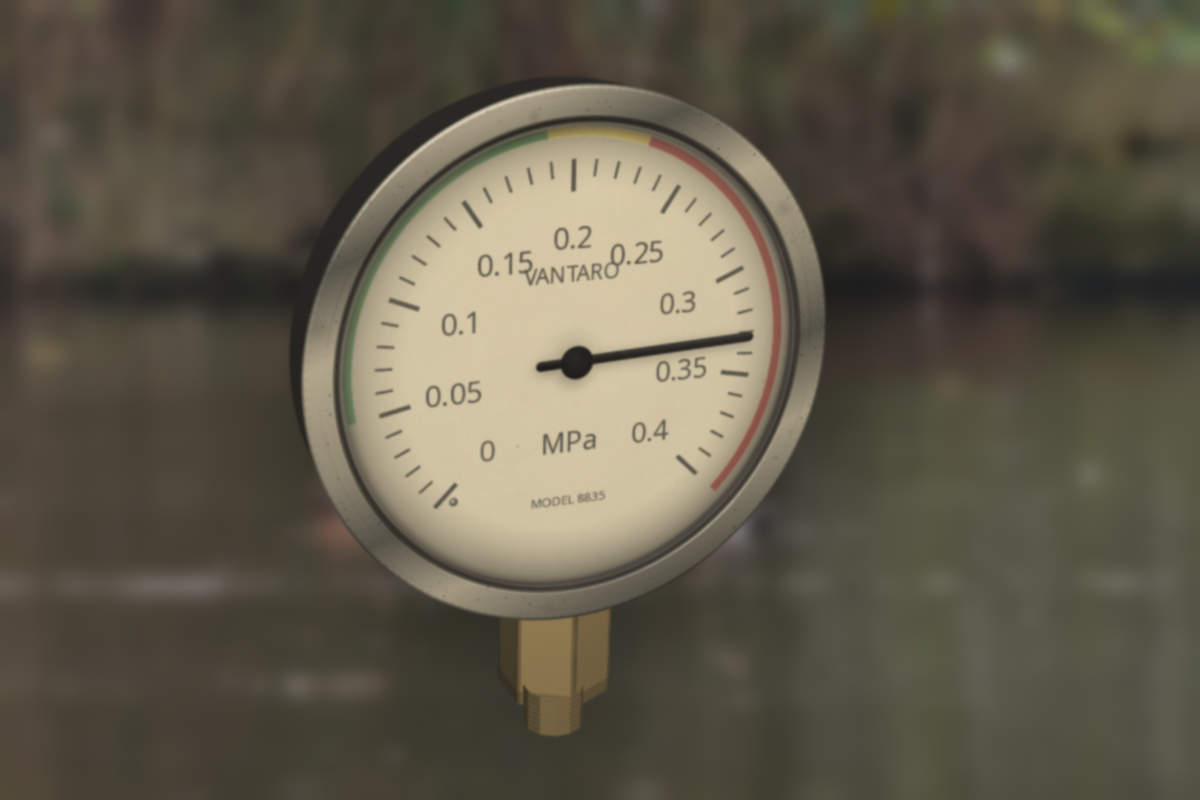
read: 0.33 MPa
